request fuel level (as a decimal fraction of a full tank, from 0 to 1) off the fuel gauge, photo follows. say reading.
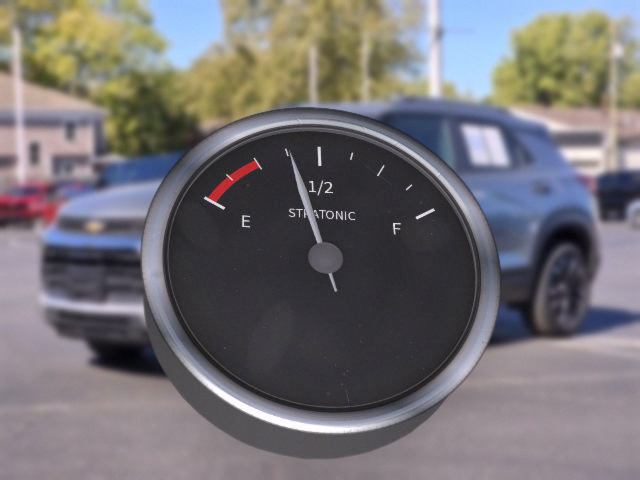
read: 0.375
